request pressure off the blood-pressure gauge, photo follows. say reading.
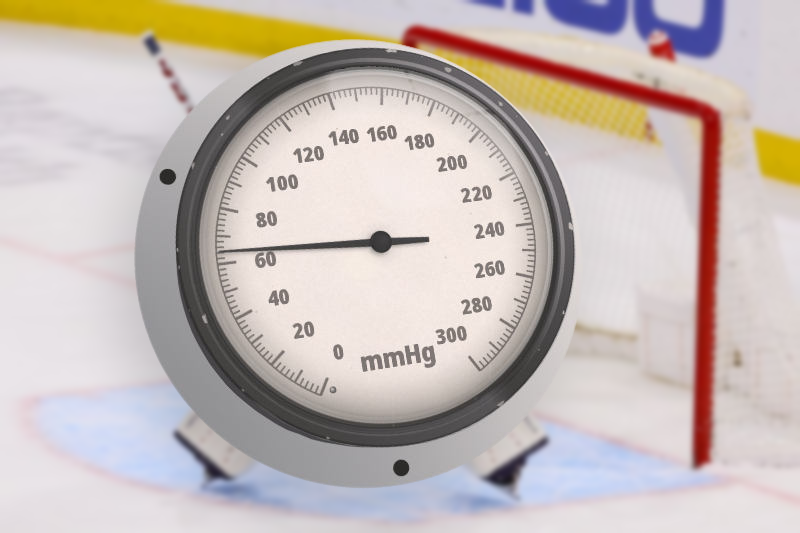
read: 64 mmHg
